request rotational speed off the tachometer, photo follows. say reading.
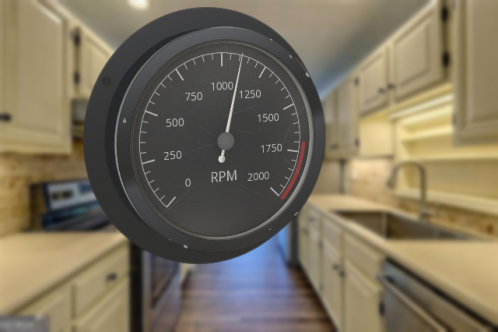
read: 1100 rpm
